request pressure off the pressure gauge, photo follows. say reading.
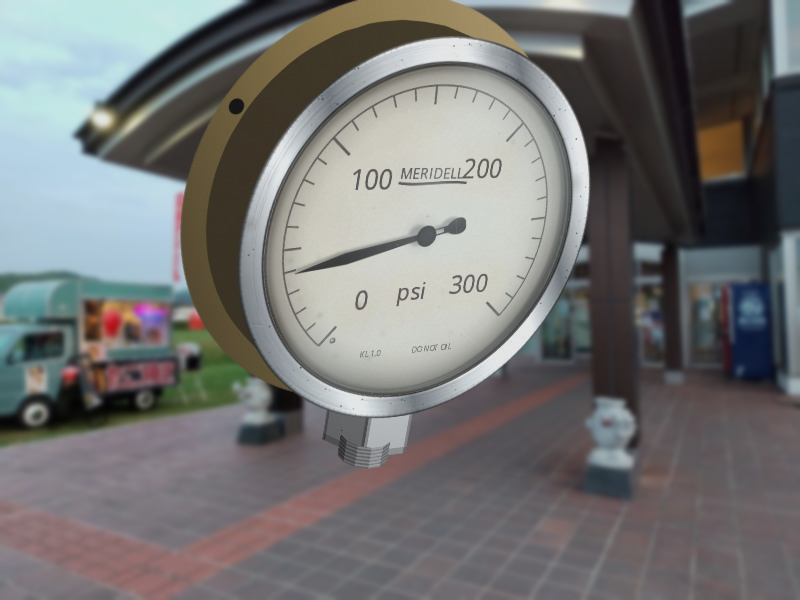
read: 40 psi
